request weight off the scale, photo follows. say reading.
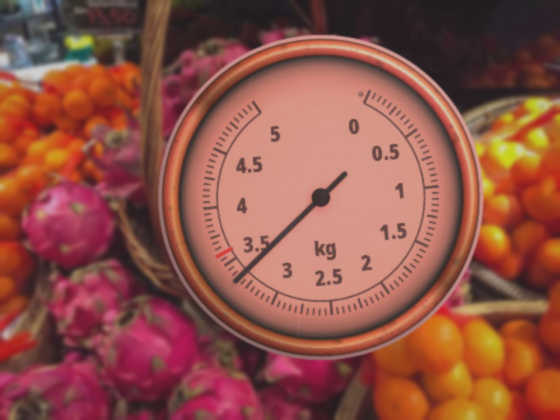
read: 3.35 kg
